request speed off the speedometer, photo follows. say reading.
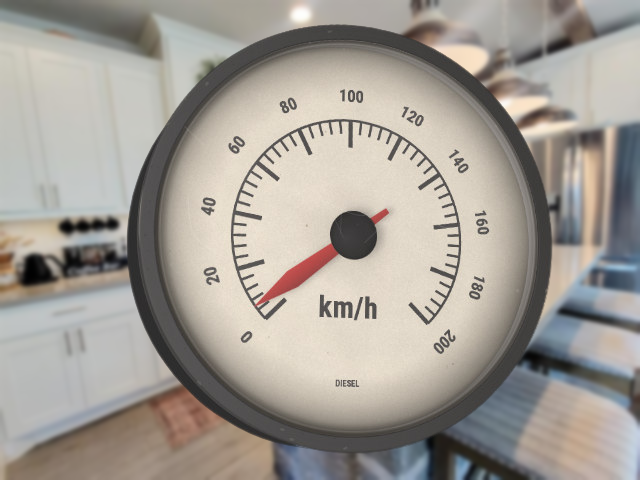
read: 6 km/h
